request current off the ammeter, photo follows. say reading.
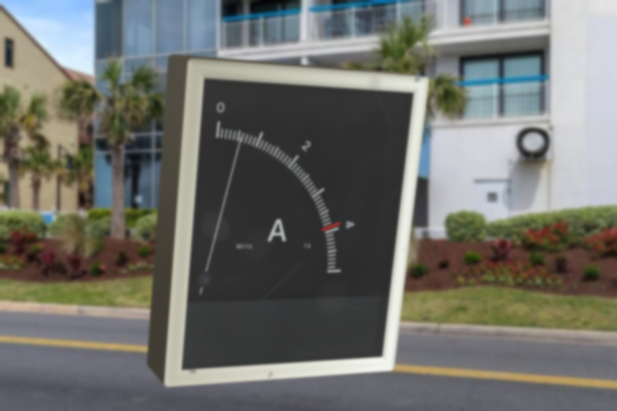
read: 0.5 A
